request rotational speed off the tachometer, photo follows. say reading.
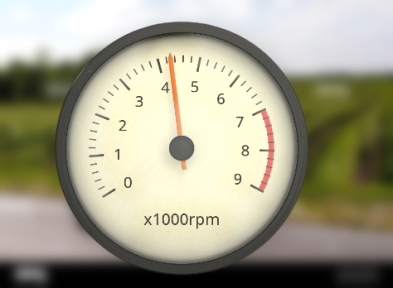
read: 4300 rpm
